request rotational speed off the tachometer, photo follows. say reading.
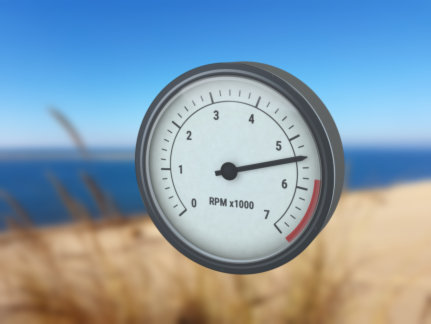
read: 5400 rpm
